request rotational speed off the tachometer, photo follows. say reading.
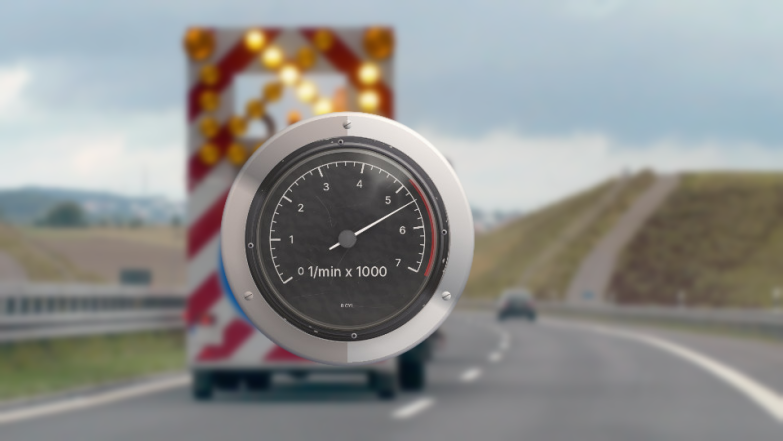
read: 5400 rpm
